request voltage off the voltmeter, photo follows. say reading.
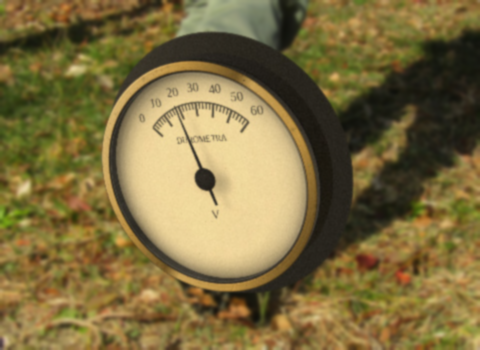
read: 20 V
